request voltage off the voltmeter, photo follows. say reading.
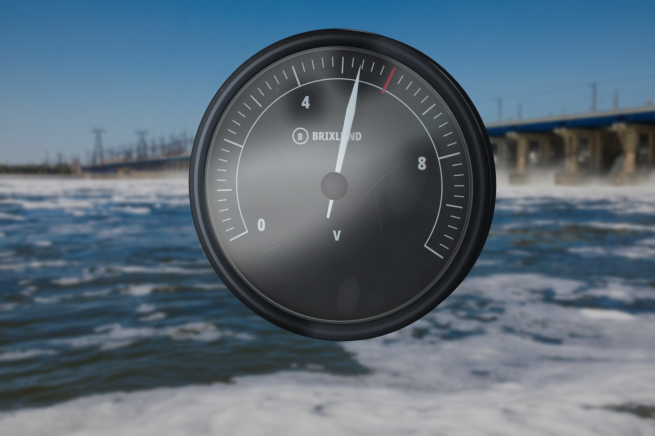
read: 5.4 V
